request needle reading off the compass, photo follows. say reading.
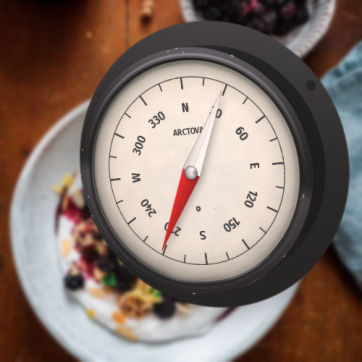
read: 210 °
